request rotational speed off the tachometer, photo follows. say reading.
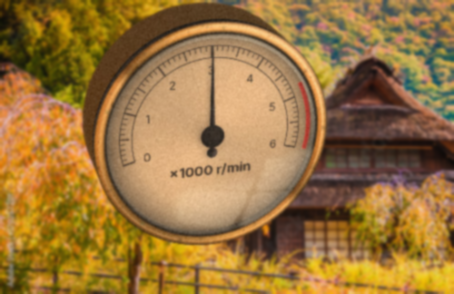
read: 3000 rpm
